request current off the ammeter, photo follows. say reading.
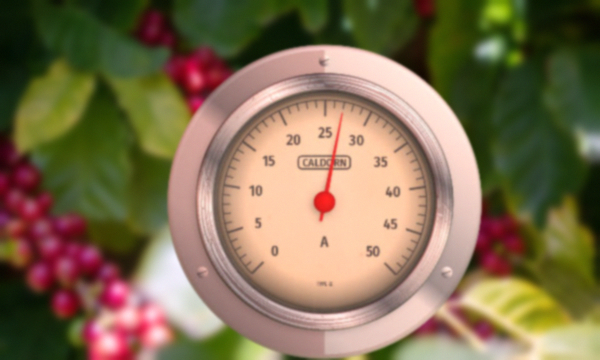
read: 27 A
